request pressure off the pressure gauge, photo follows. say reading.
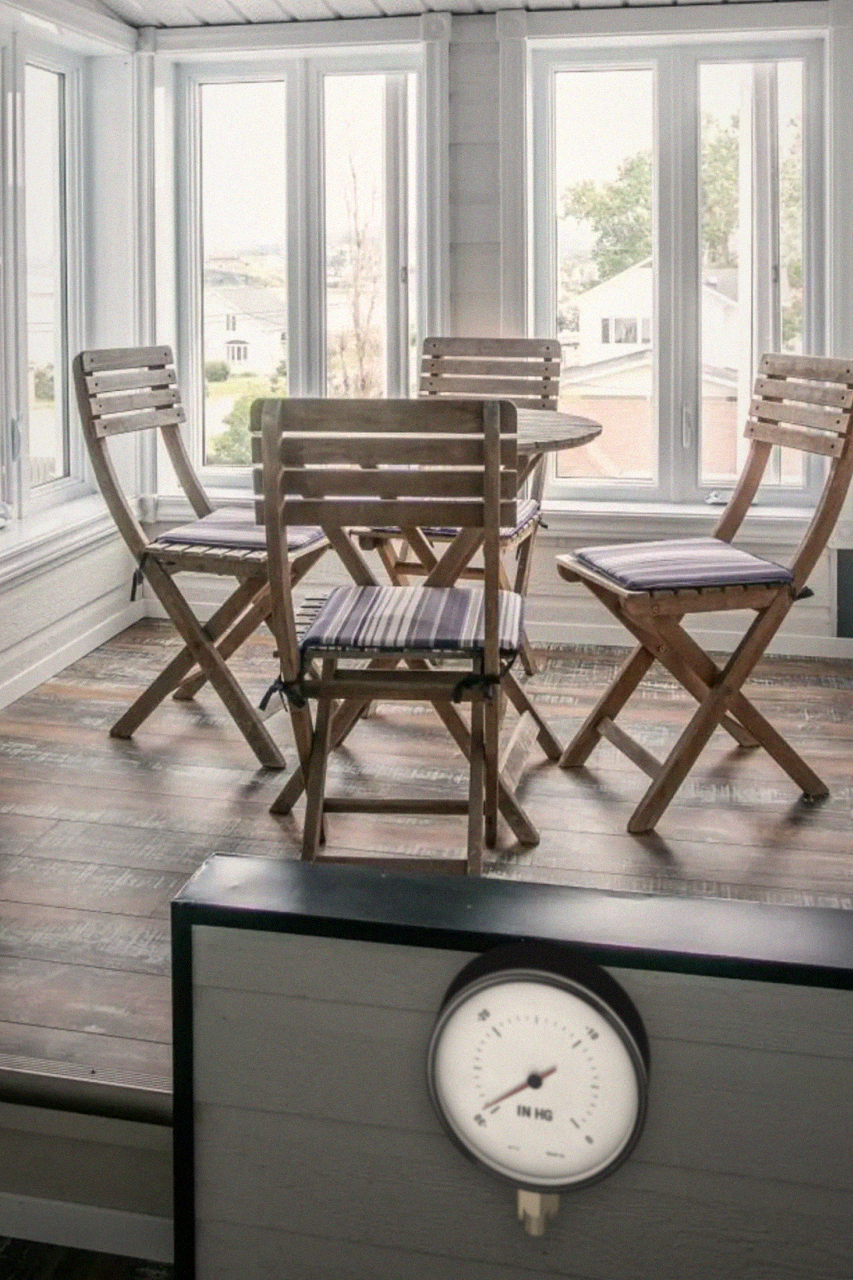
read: -29 inHg
